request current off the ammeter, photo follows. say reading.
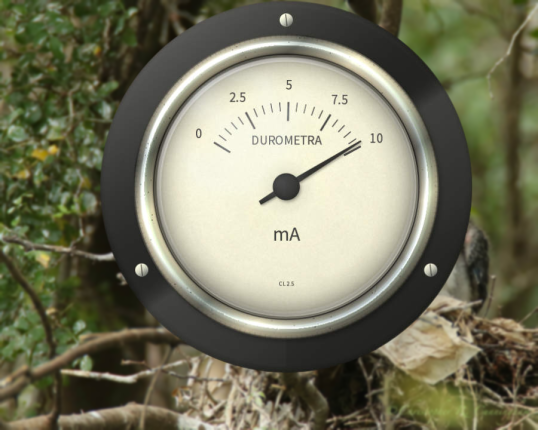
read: 9.75 mA
